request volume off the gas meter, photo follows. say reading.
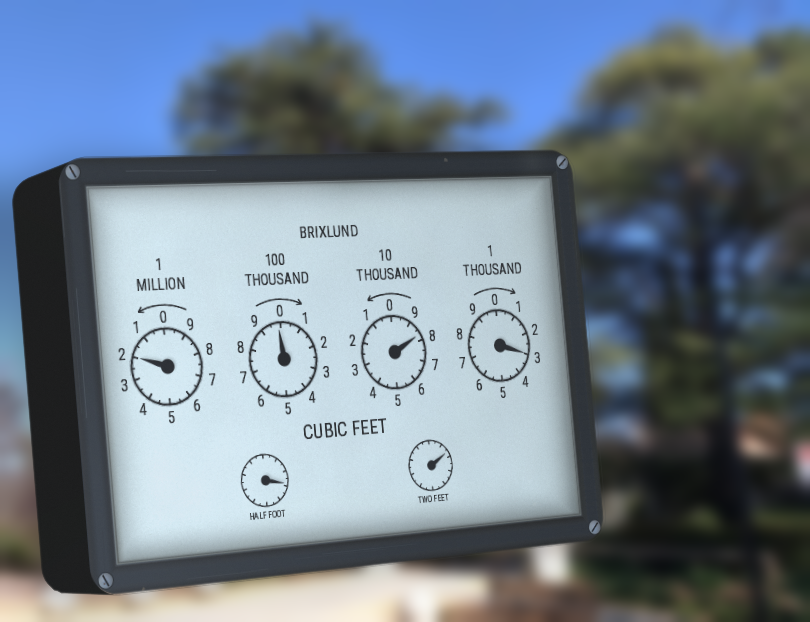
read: 198300 ft³
